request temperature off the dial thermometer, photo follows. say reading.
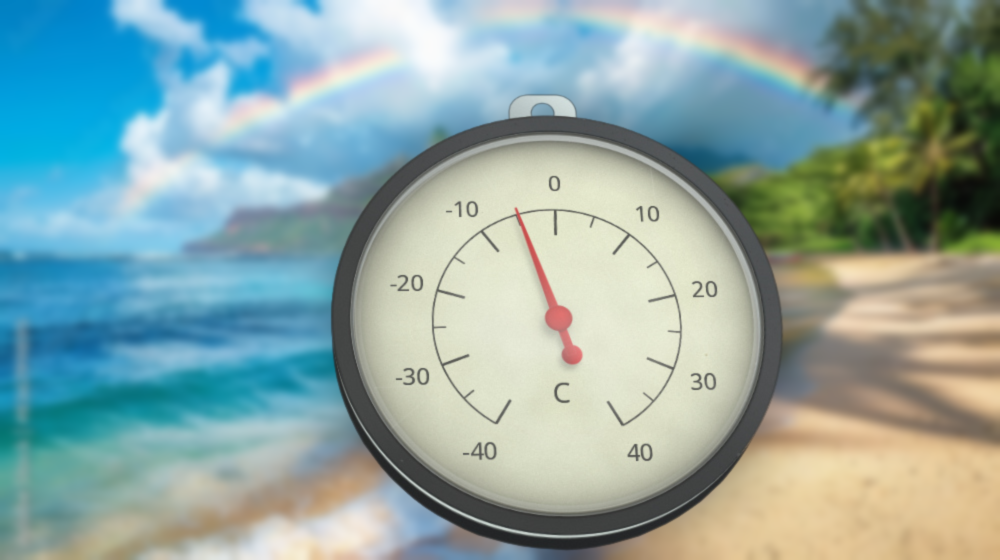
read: -5 °C
